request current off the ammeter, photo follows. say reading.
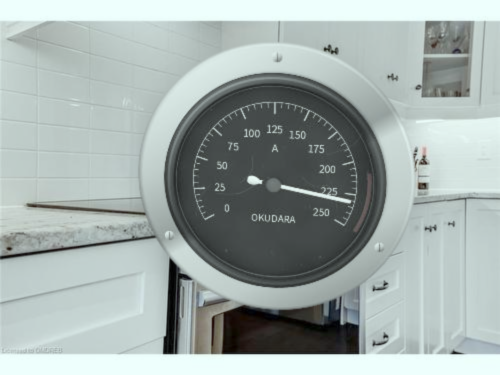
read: 230 A
